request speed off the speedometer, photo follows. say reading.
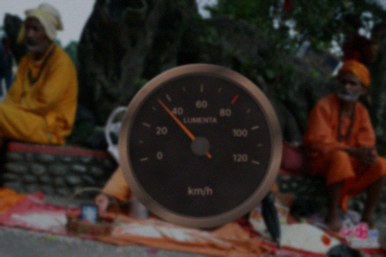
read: 35 km/h
